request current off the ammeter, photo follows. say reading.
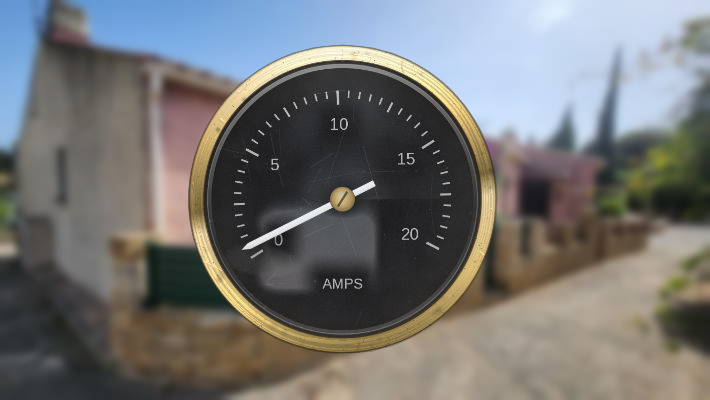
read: 0.5 A
